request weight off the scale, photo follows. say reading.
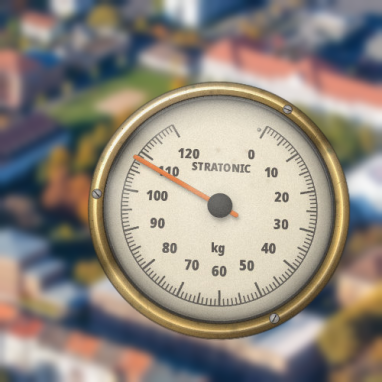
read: 108 kg
